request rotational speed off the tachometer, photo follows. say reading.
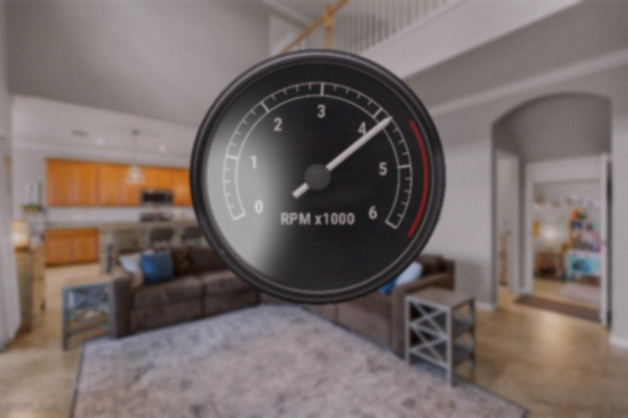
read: 4200 rpm
